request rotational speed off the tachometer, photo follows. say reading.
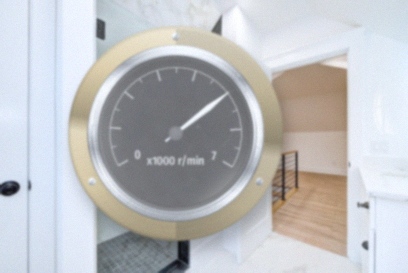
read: 5000 rpm
